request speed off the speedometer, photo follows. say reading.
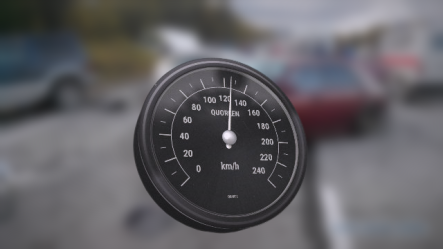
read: 125 km/h
